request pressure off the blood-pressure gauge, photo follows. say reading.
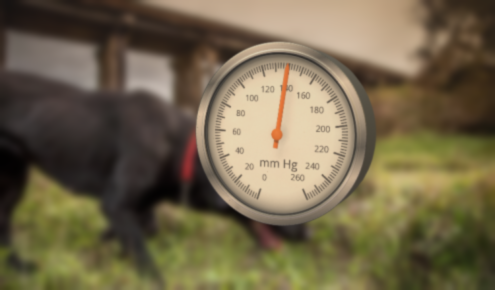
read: 140 mmHg
